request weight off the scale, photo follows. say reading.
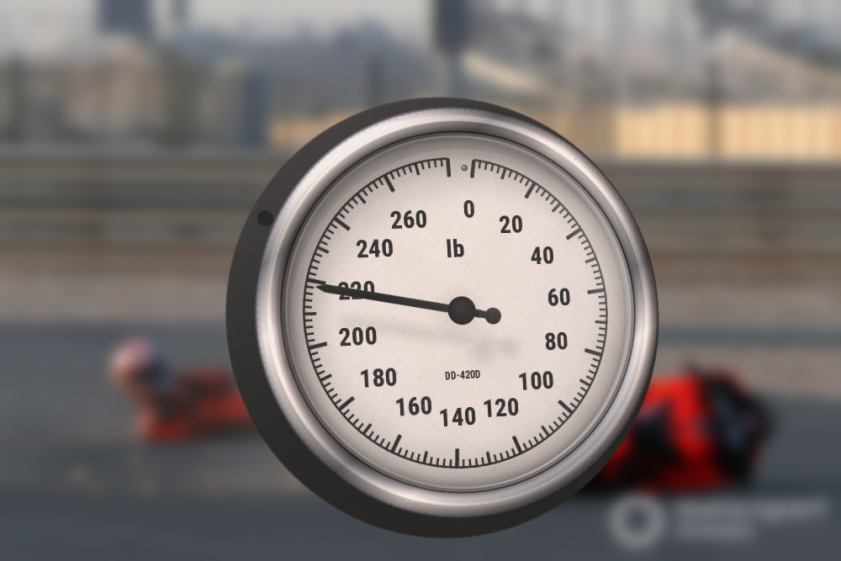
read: 218 lb
